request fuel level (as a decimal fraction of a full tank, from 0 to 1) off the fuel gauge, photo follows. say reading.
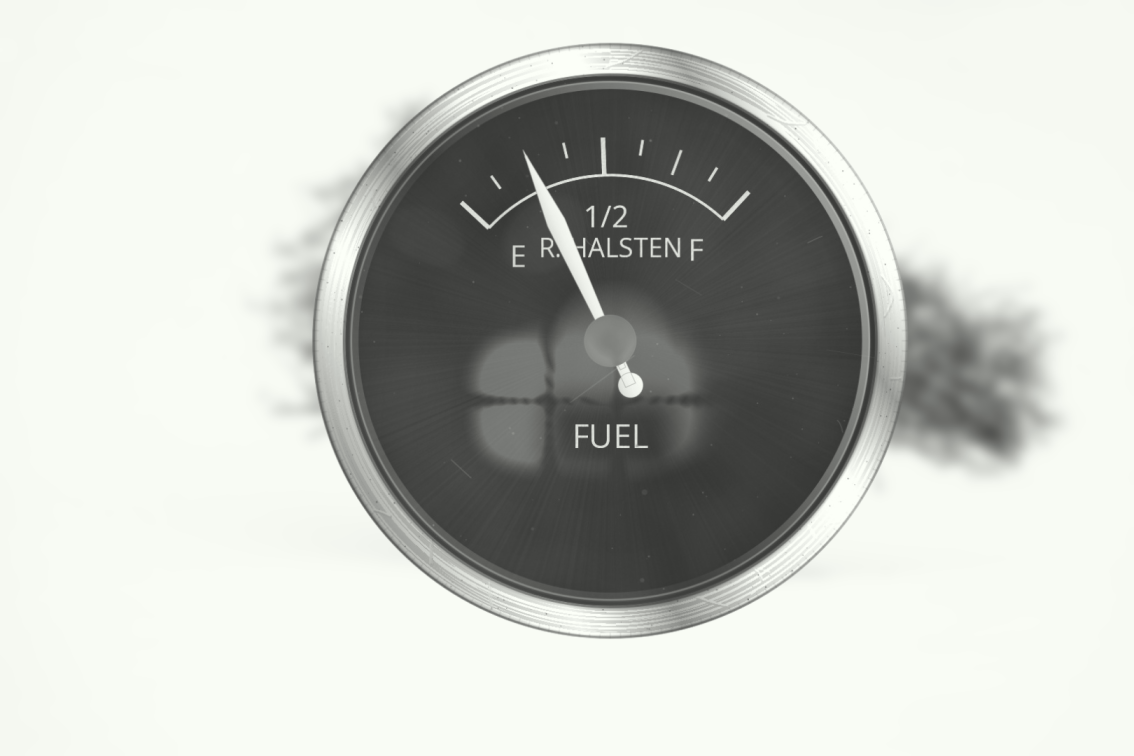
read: 0.25
